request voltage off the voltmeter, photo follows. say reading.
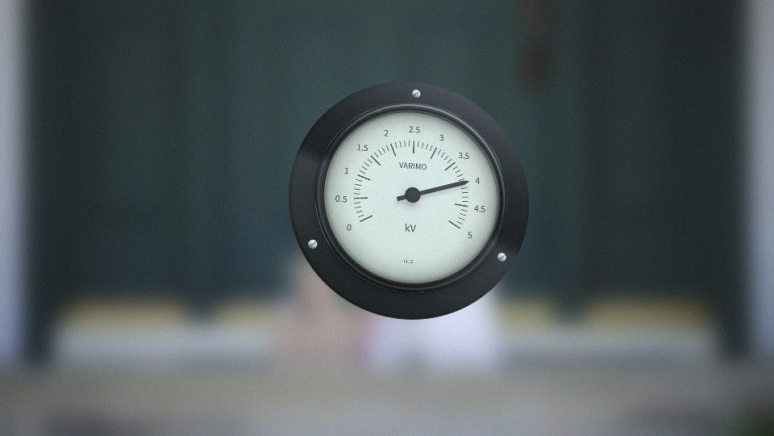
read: 4 kV
